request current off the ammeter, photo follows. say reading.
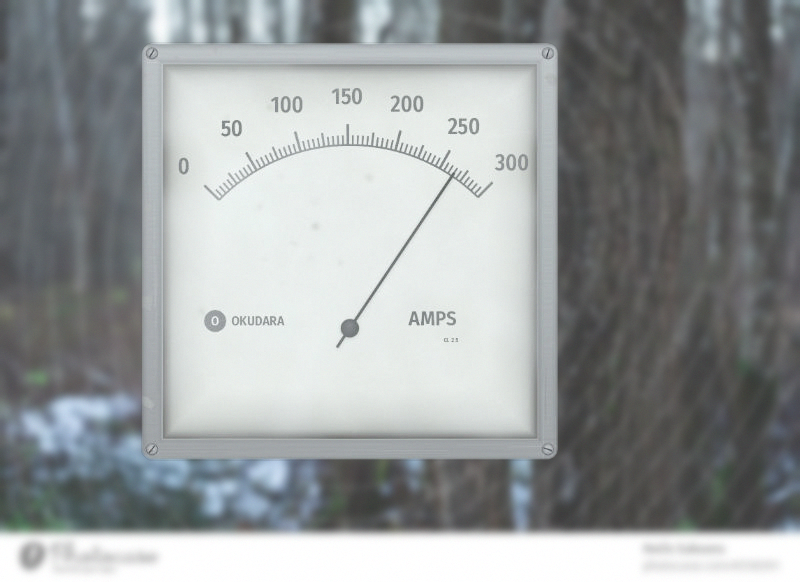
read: 265 A
